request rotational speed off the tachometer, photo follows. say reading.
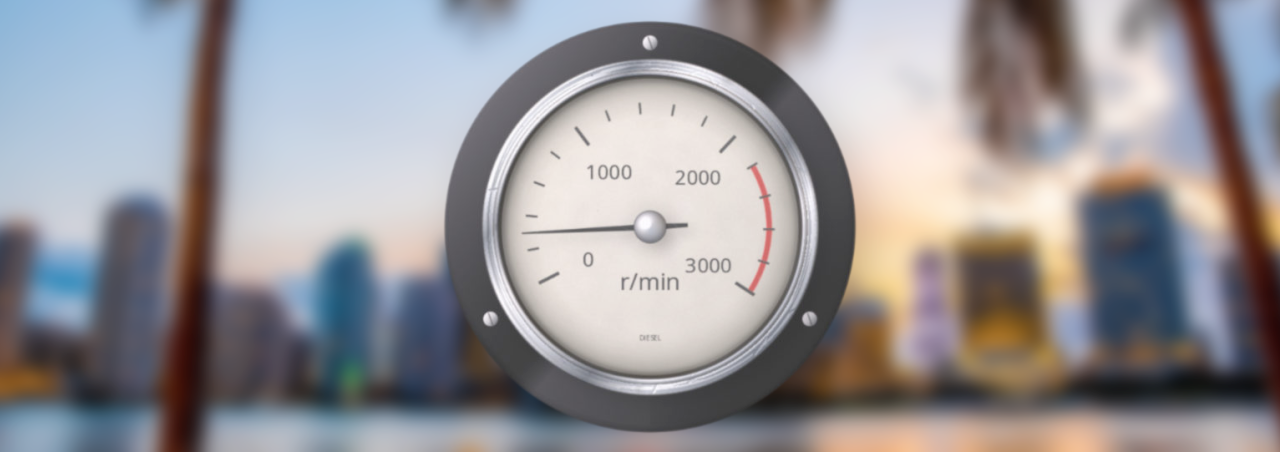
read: 300 rpm
